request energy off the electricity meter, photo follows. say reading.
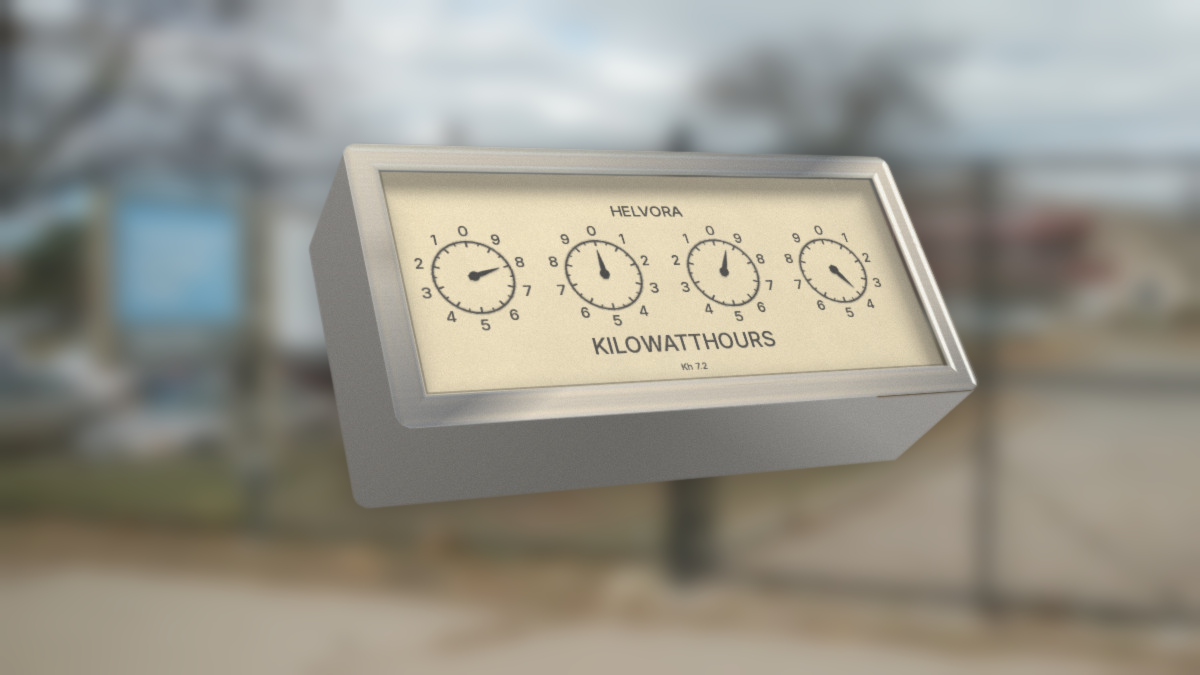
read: 7994 kWh
